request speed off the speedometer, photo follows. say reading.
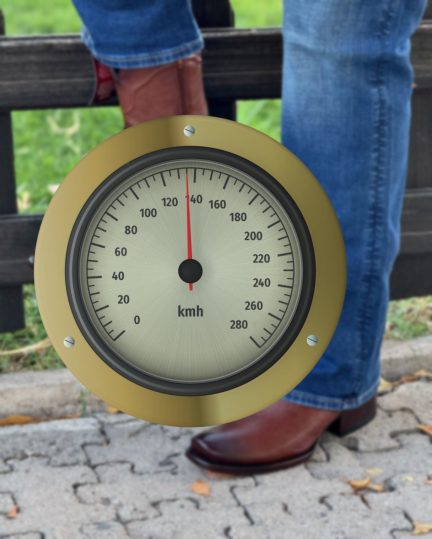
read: 135 km/h
